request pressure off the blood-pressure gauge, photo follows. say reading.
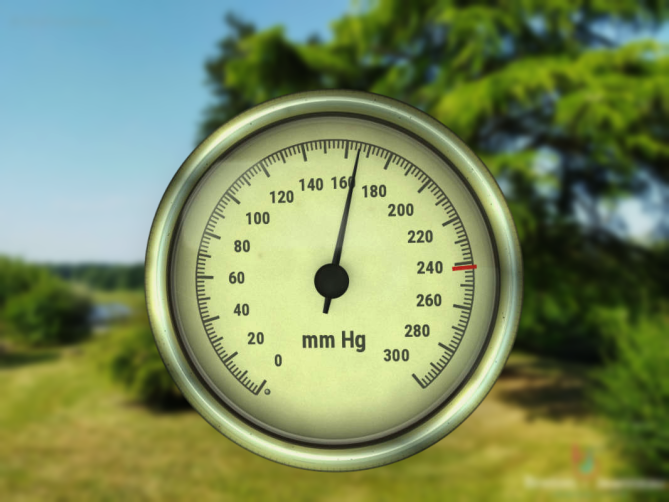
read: 166 mmHg
